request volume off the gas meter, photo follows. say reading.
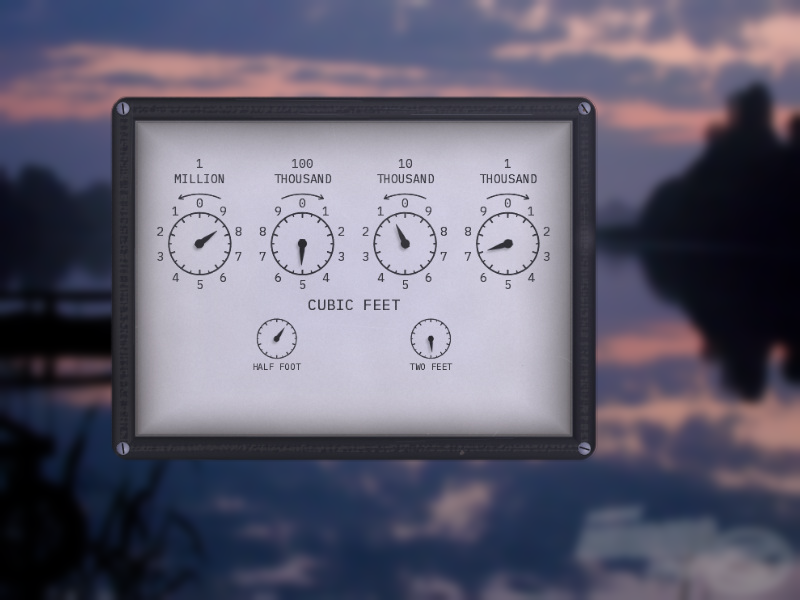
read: 850700 ft³
